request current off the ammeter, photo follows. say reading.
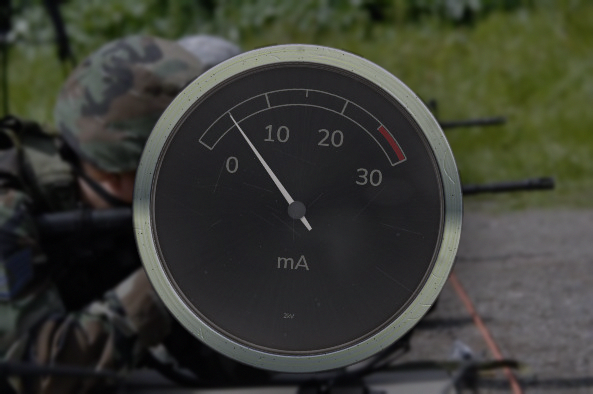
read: 5 mA
